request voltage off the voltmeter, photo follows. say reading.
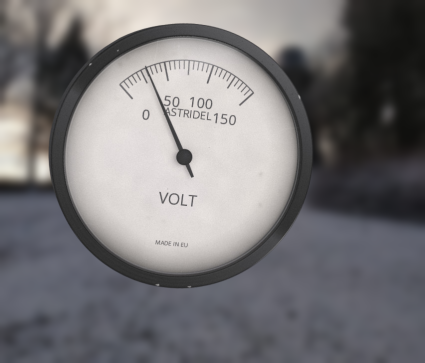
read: 30 V
